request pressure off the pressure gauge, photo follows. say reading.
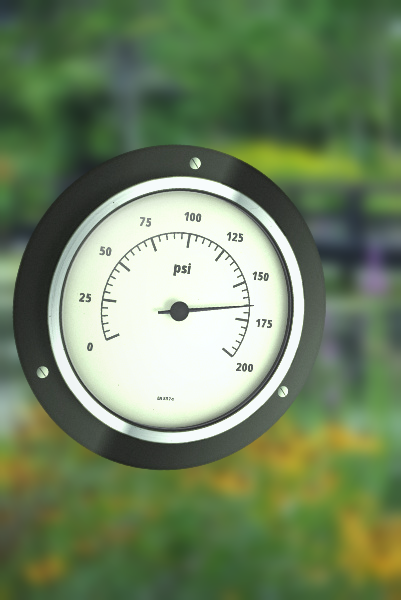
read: 165 psi
